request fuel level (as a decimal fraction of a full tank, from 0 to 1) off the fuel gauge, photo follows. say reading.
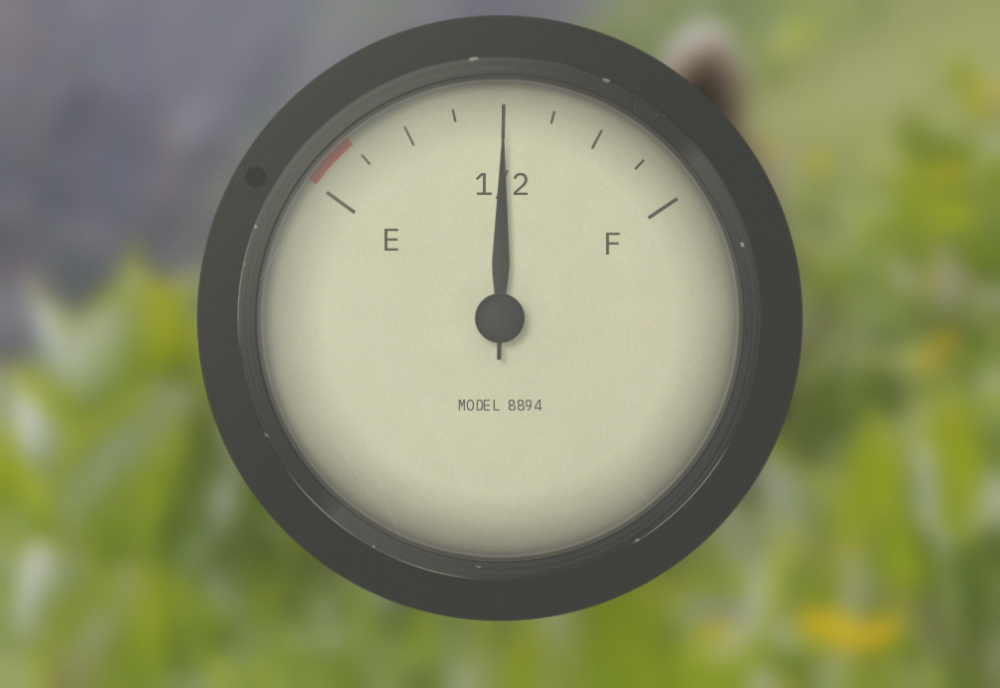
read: 0.5
